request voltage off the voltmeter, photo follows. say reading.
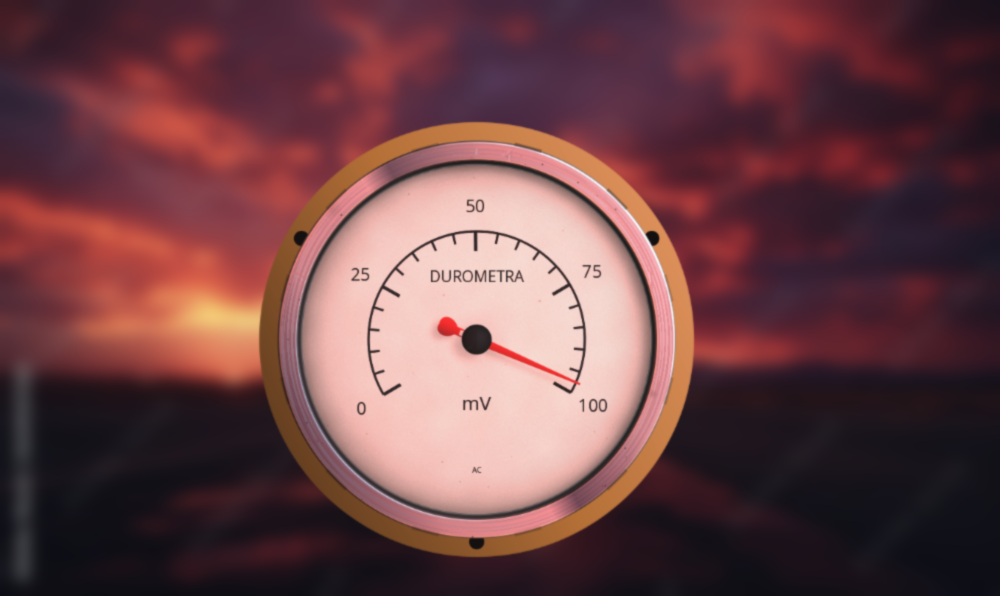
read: 97.5 mV
